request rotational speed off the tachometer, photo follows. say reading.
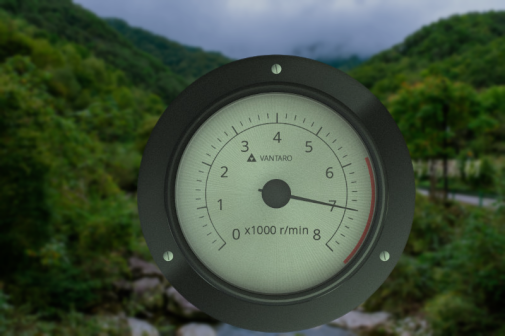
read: 7000 rpm
